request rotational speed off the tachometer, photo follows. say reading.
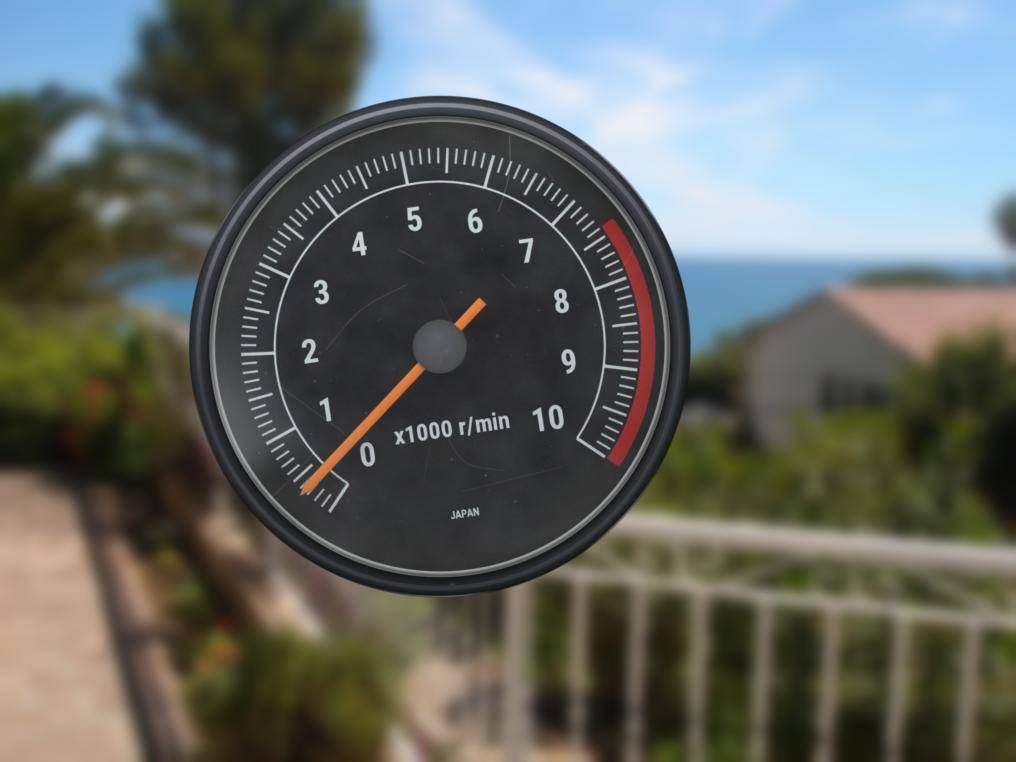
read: 350 rpm
